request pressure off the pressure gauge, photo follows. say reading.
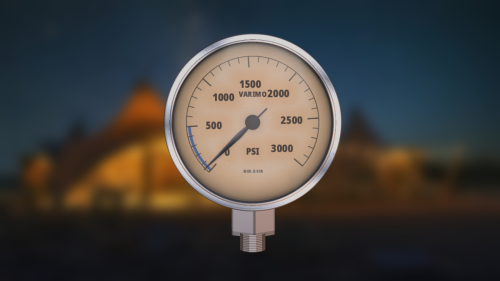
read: 50 psi
